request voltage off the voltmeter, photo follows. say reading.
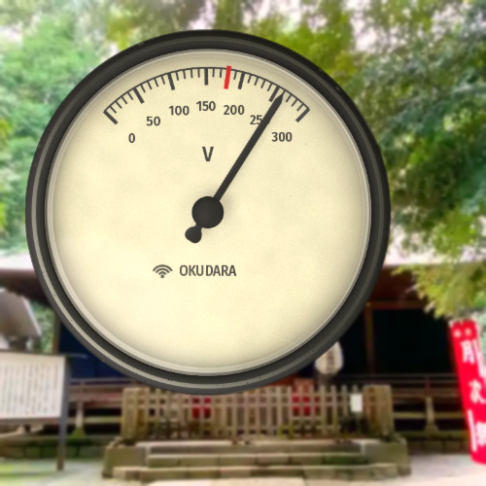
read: 260 V
